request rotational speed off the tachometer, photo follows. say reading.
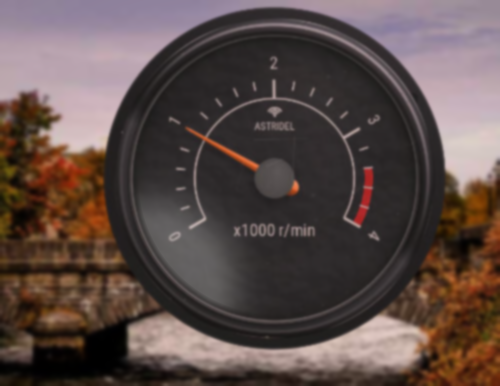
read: 1000 rpm
